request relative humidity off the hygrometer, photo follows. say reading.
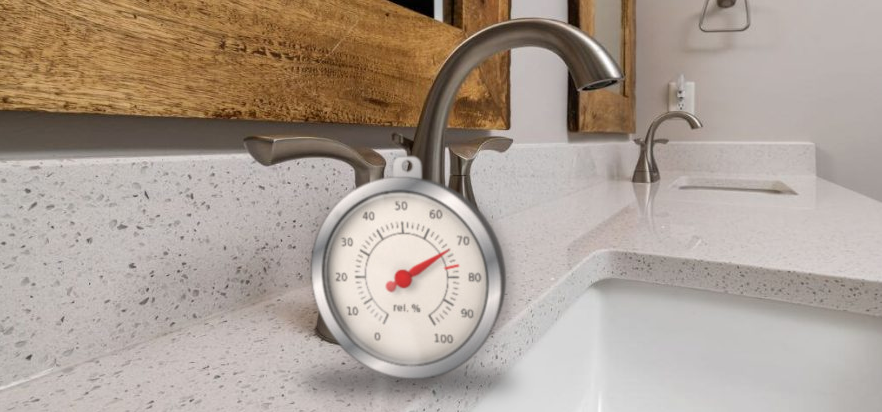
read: 70 %
